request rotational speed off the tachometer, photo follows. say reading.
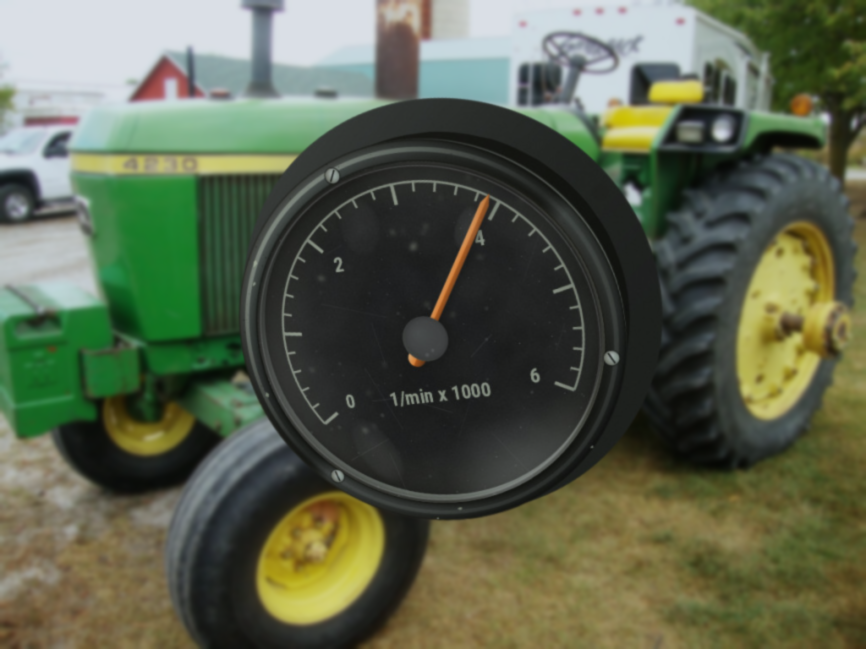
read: 3900 rpm
